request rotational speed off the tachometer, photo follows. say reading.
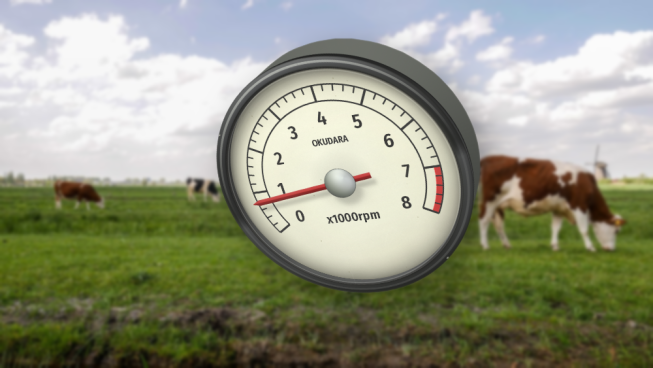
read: 800 rpm
